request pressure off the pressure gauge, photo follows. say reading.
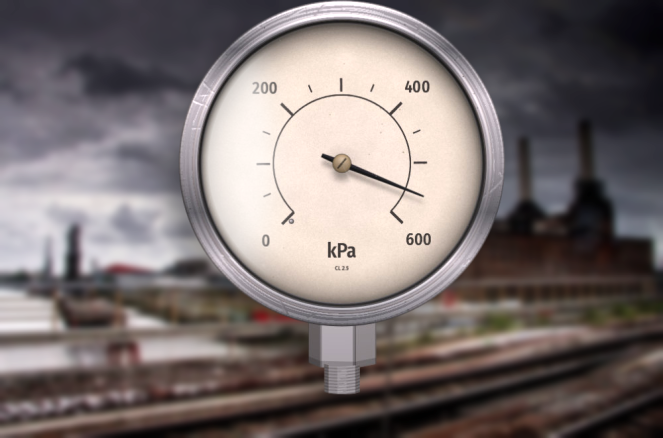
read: 550 kPa
